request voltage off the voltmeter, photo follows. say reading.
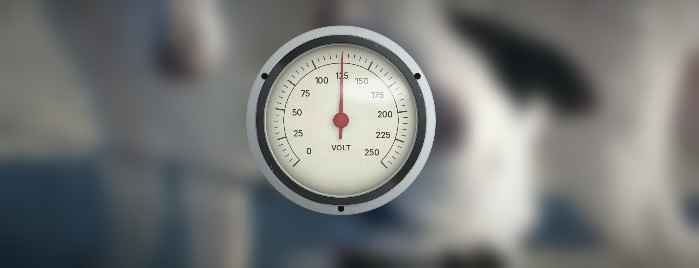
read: 125 V
